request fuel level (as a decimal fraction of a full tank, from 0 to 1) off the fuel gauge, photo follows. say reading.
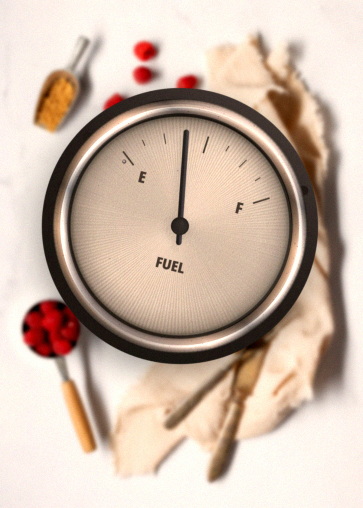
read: 0.375
